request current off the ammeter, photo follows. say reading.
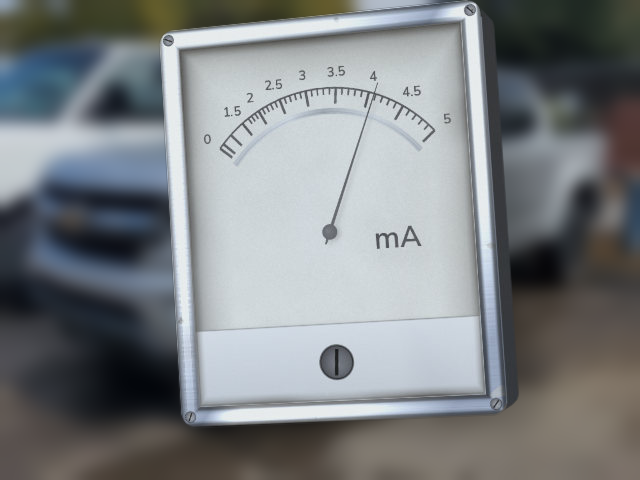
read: 4.1 mA
